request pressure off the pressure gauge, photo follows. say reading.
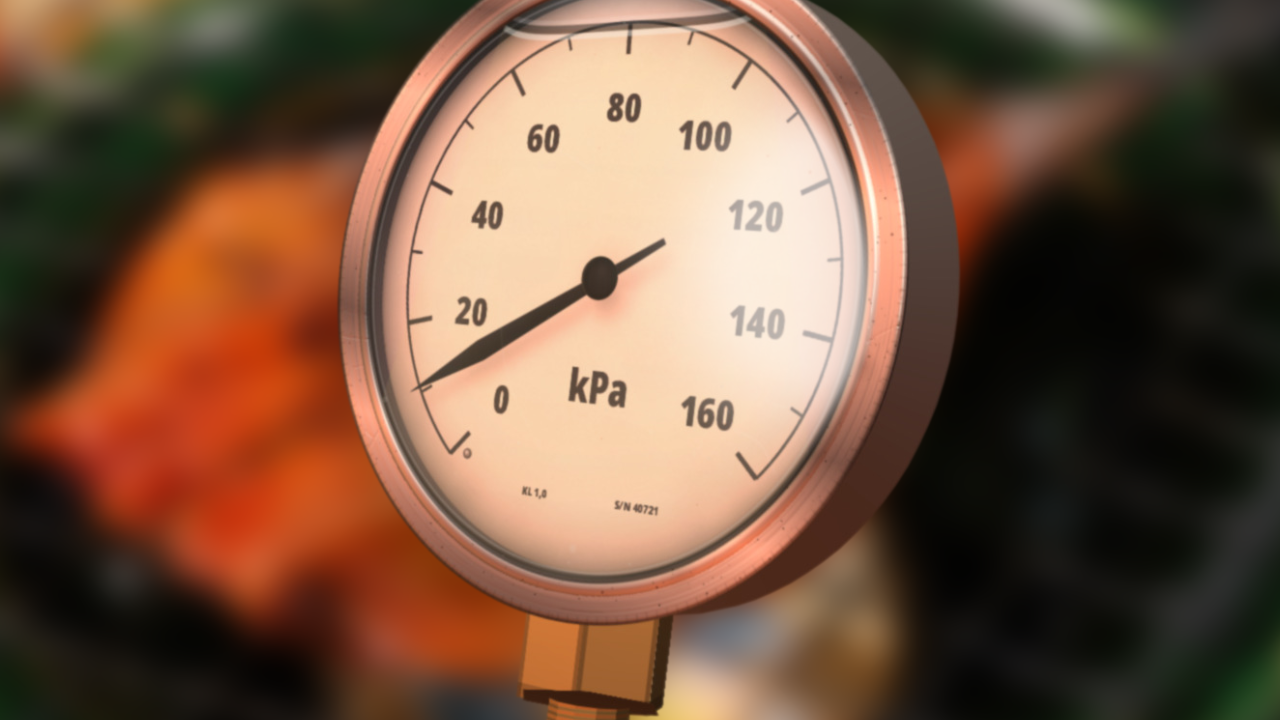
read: 10 kPa
